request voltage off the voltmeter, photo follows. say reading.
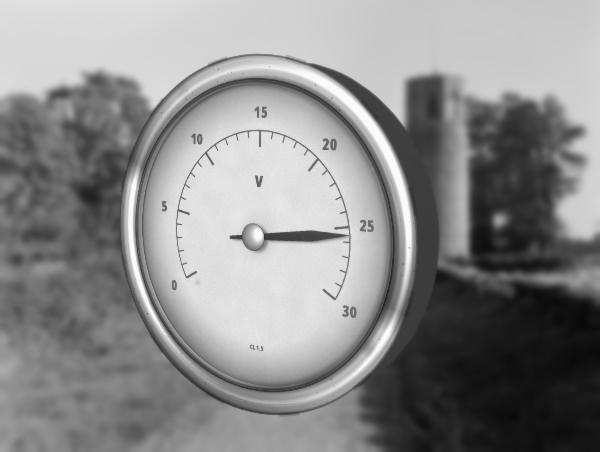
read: 25.5 V
